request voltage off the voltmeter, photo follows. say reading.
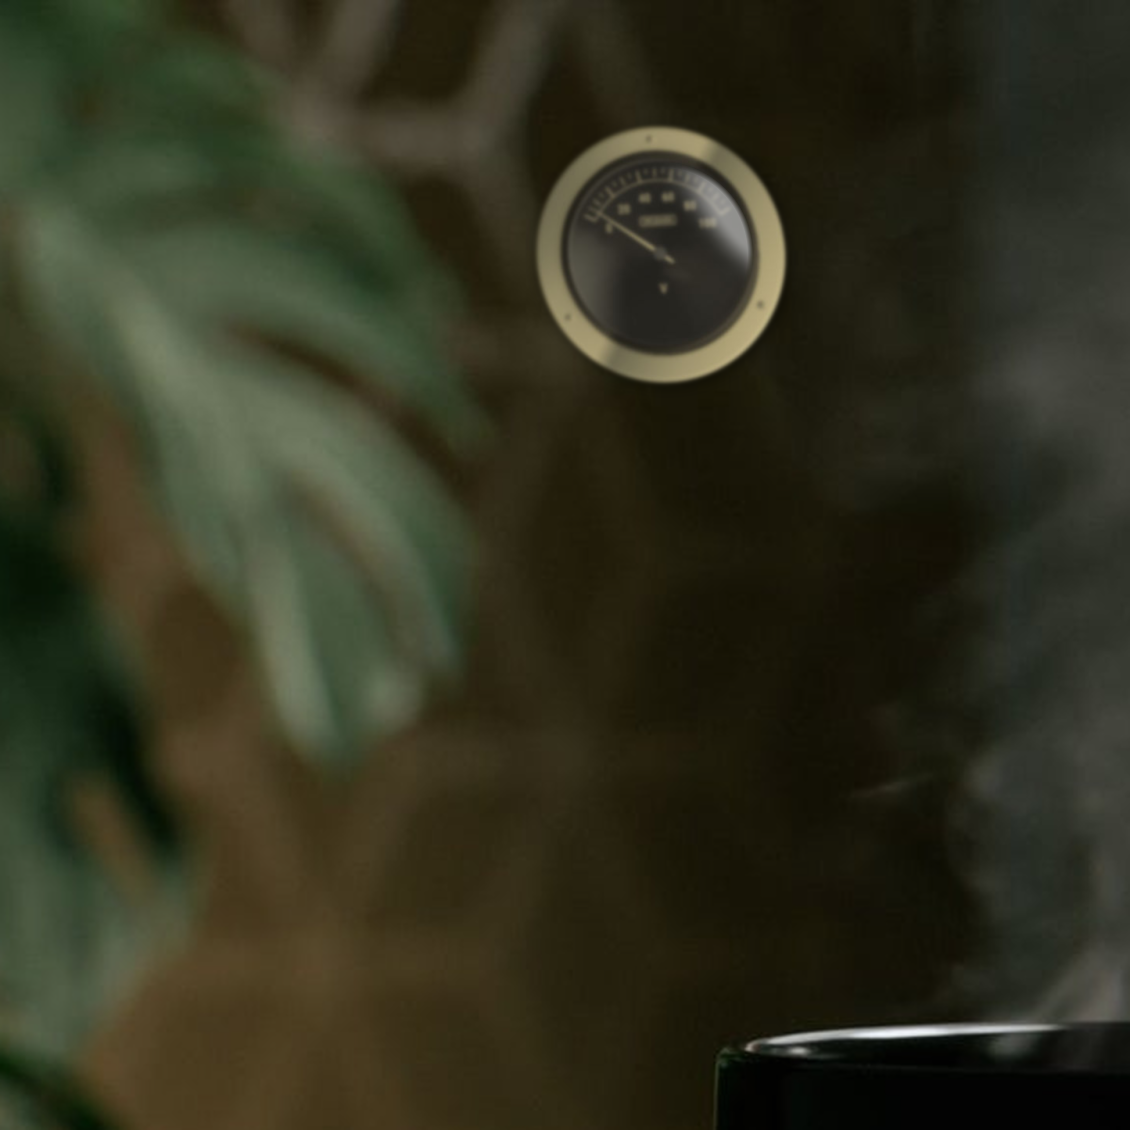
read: 5 V
